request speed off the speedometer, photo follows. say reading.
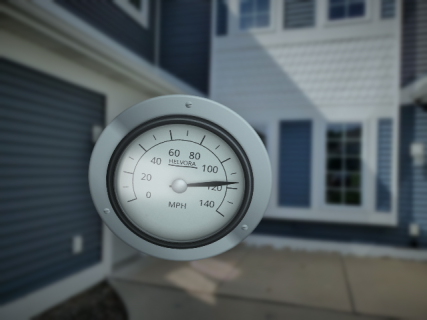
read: 115 mph
